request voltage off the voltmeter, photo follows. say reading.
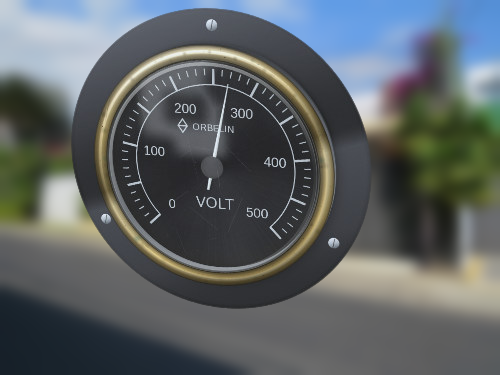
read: 270 V
